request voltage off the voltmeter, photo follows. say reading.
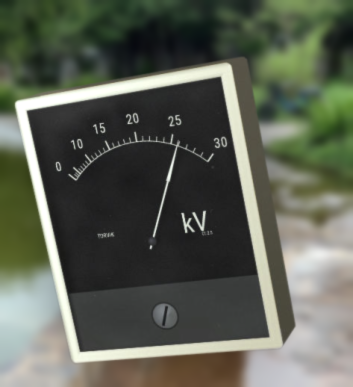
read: 26 kV
